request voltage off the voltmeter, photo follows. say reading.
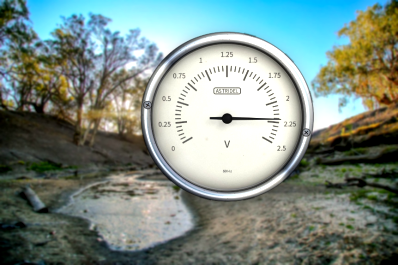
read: 2.2 V
